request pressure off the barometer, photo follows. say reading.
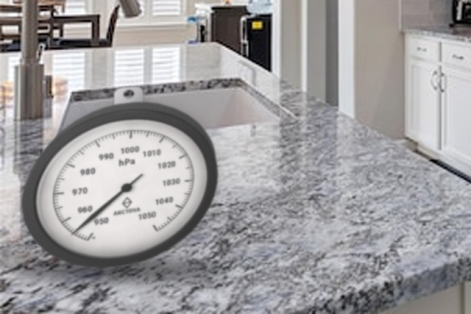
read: 955 hPa
